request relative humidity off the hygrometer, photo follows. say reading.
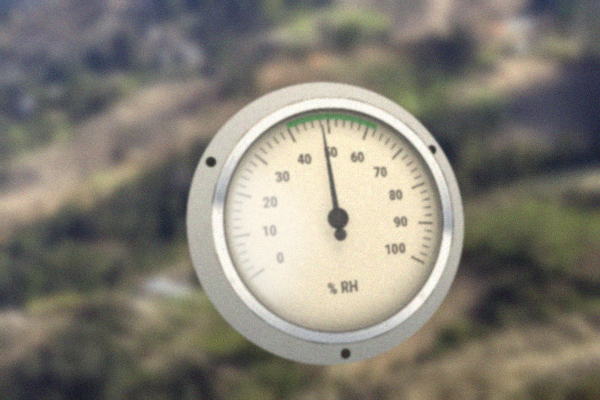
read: 48 %
